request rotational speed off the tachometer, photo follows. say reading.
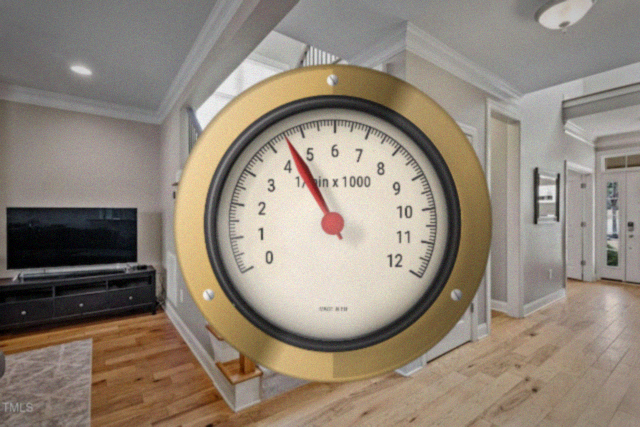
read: 4500 rpm
